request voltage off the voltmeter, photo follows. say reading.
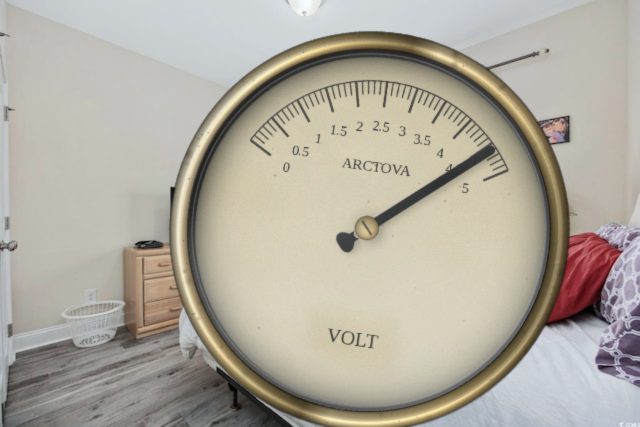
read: 4.6 V
